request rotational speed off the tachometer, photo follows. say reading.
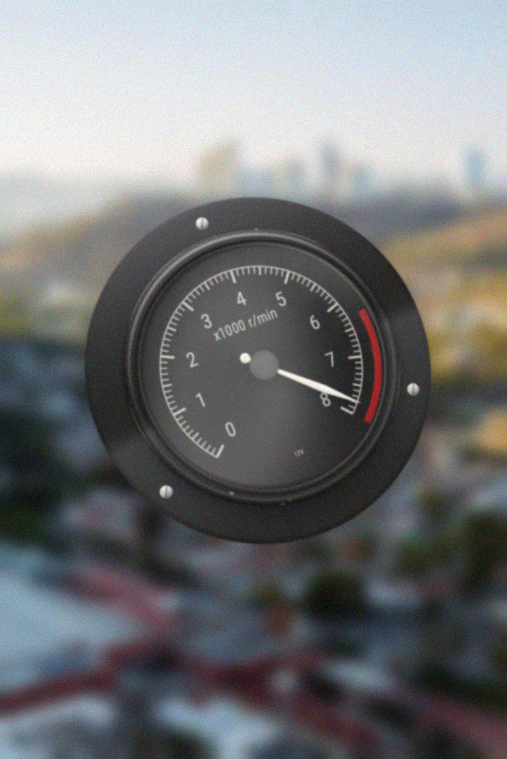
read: 7800 rpm
